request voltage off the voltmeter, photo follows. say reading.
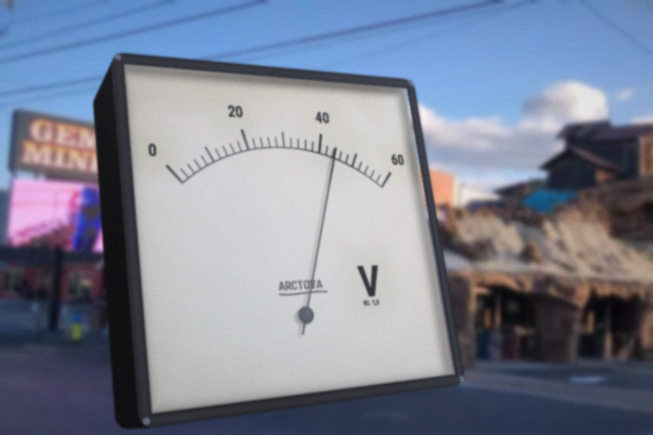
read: 44 V
